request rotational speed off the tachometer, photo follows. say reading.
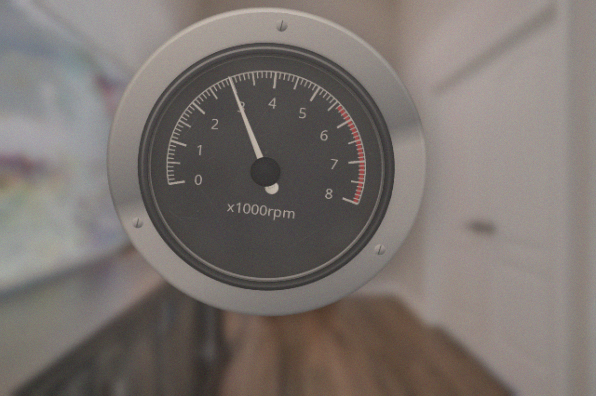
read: 3000 rpm
